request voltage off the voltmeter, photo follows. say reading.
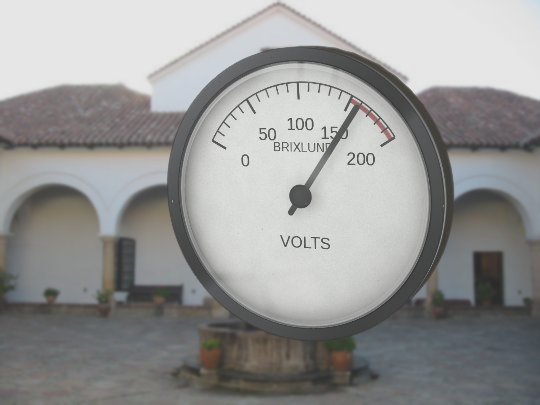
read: 160 V
